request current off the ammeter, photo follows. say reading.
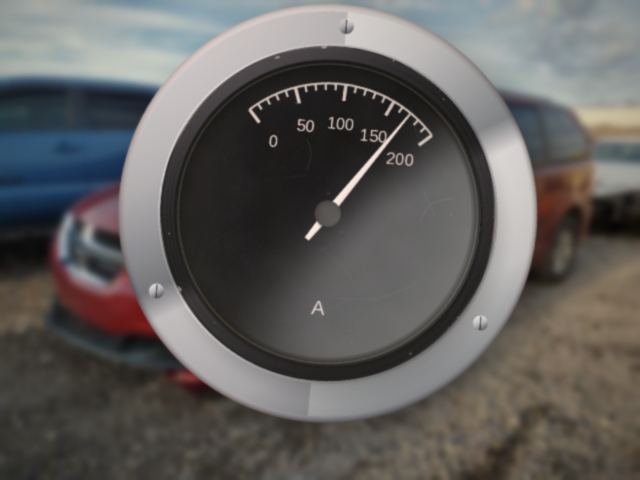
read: 170 A
